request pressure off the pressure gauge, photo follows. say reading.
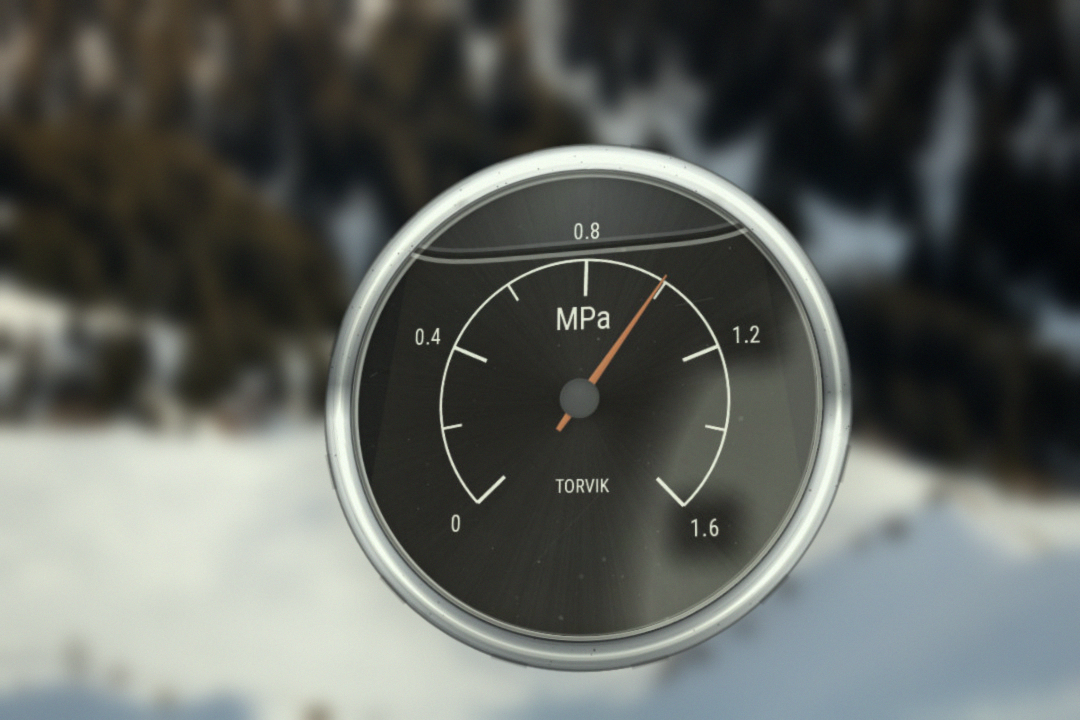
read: 1 MPa
